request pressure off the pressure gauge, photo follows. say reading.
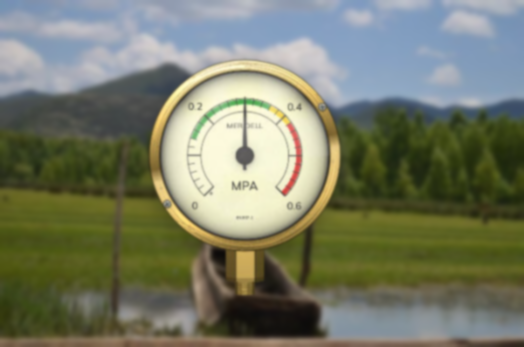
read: 0.3 MPa
